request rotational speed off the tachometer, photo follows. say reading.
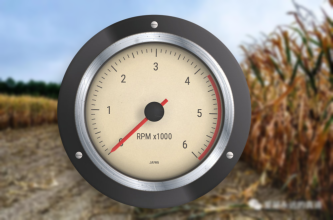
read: 0 rpm
